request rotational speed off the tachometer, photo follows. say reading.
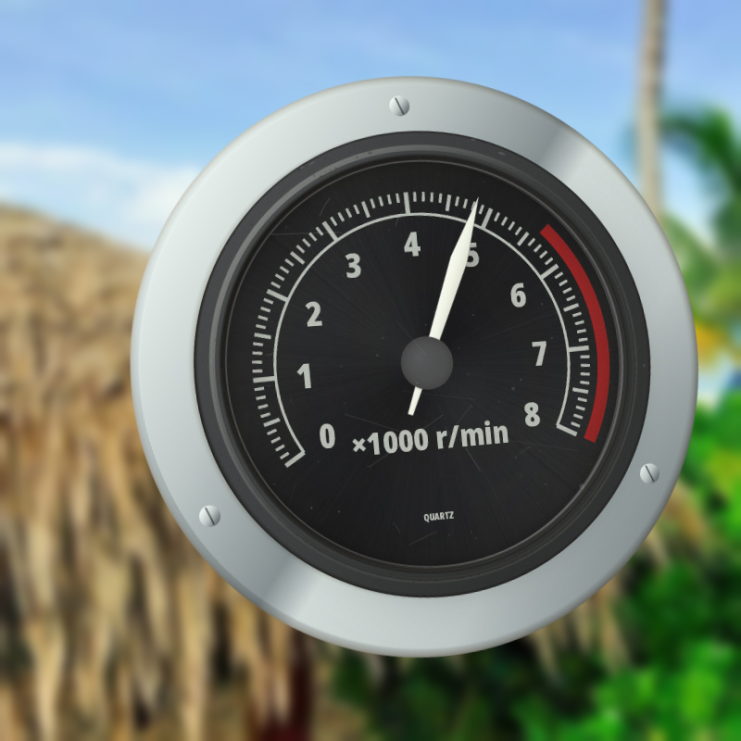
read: 4800 rpm
